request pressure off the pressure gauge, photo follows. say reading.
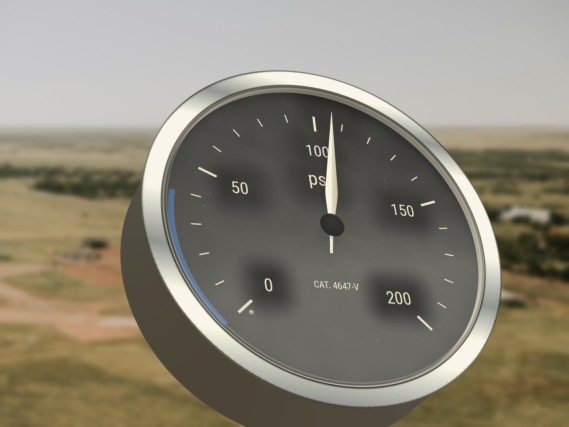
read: 105 psi
